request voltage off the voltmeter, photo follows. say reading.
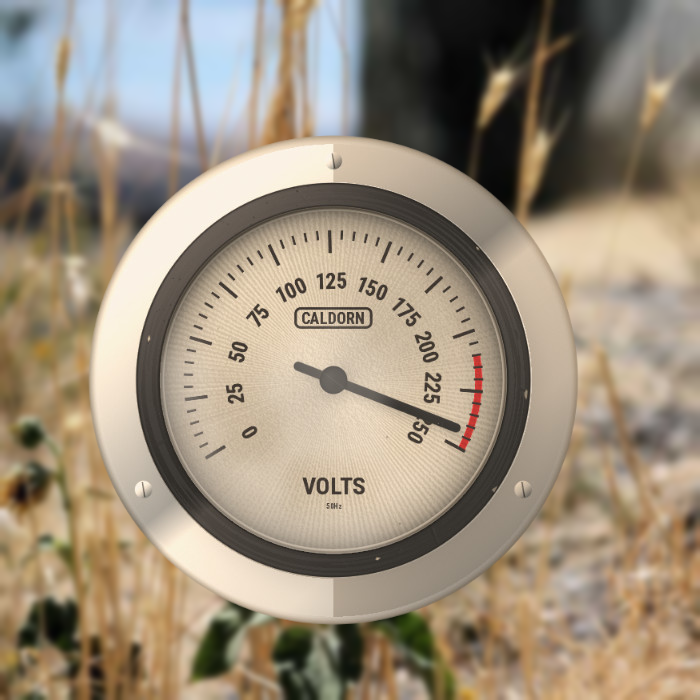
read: 242.5 V
